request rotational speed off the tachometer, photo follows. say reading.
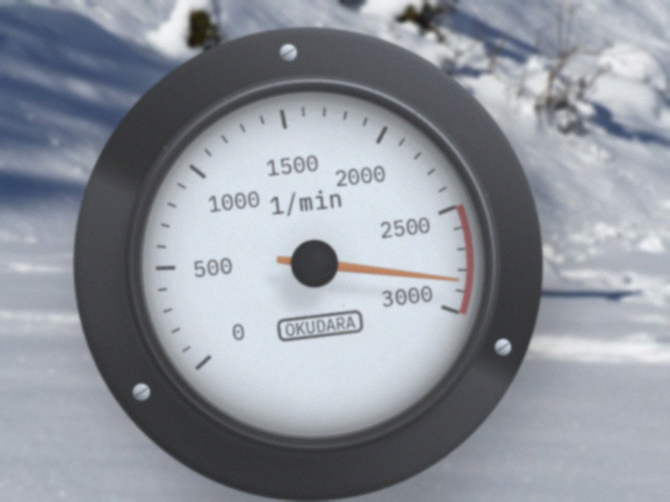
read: 2850 rpm
